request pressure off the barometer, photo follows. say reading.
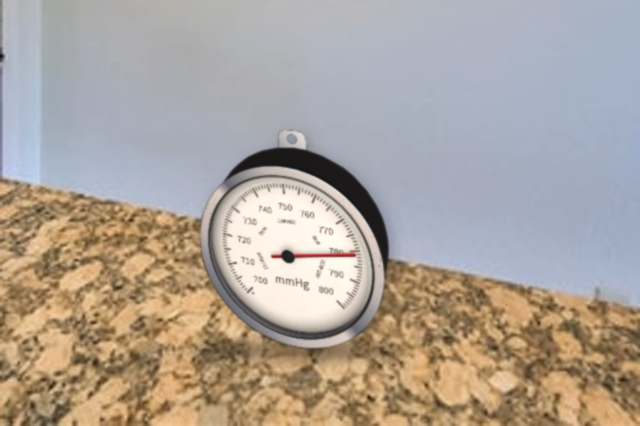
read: 780 mmHg
